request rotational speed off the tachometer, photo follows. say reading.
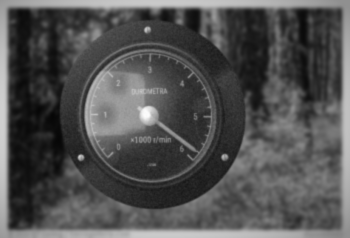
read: 5800 rpm
